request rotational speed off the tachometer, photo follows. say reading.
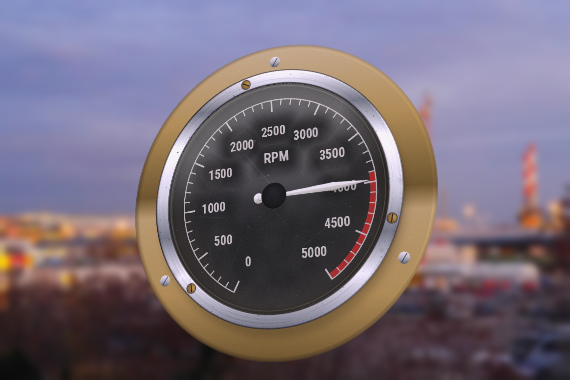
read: 4000 rpm
